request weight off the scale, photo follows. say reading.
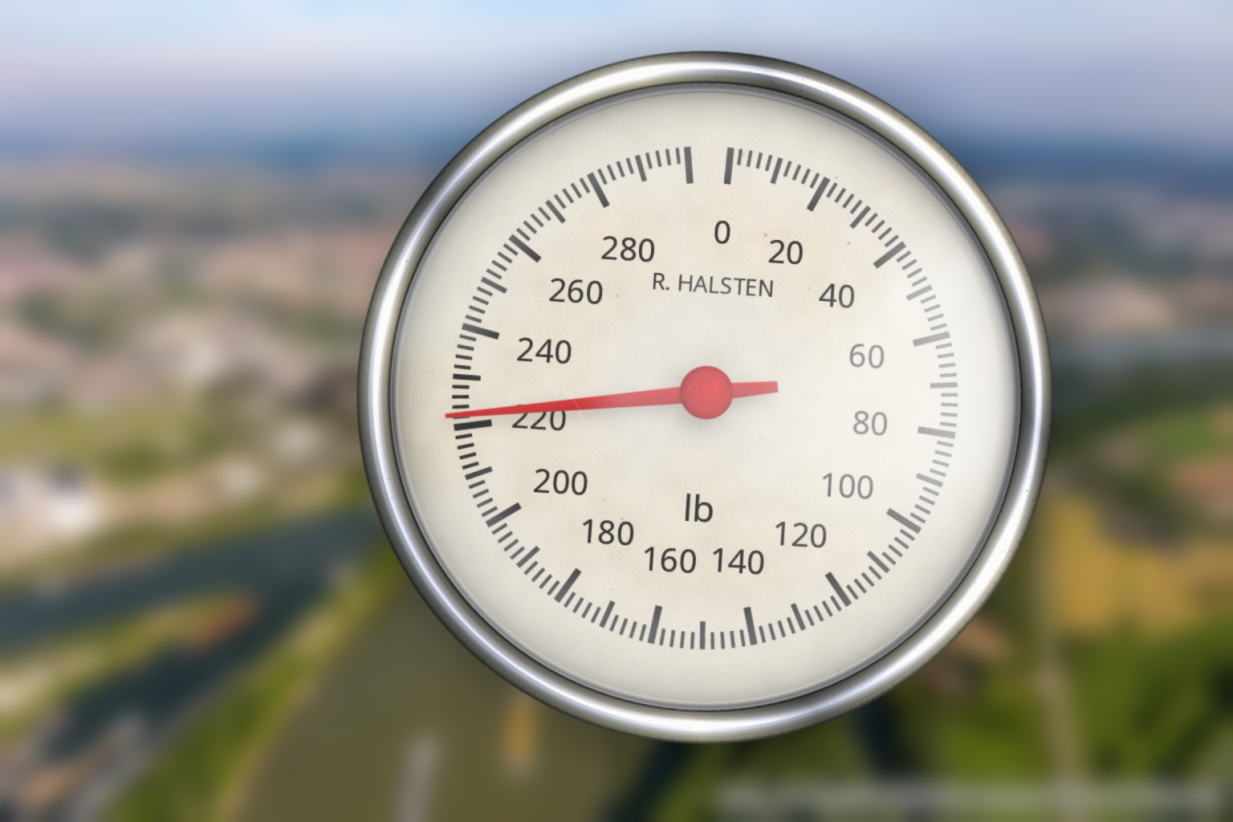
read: 222 lb
